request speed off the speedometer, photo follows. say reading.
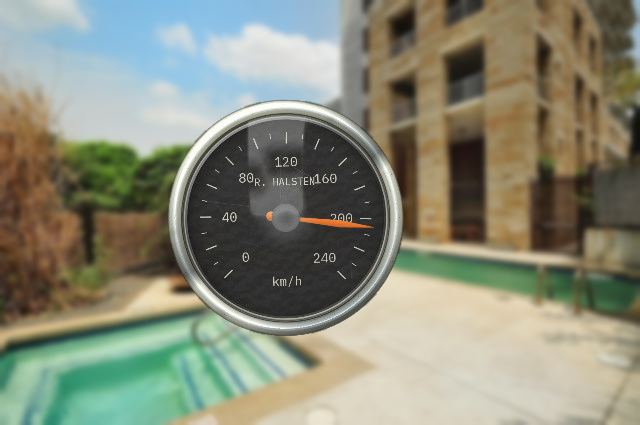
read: 205 km/h
